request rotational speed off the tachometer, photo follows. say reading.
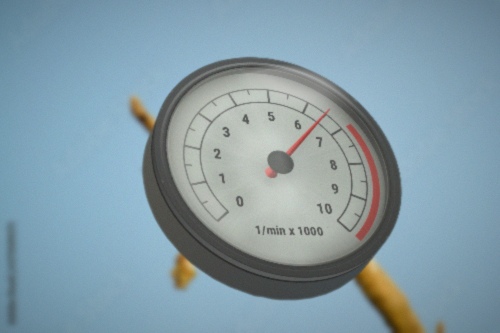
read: 6500 rpm
